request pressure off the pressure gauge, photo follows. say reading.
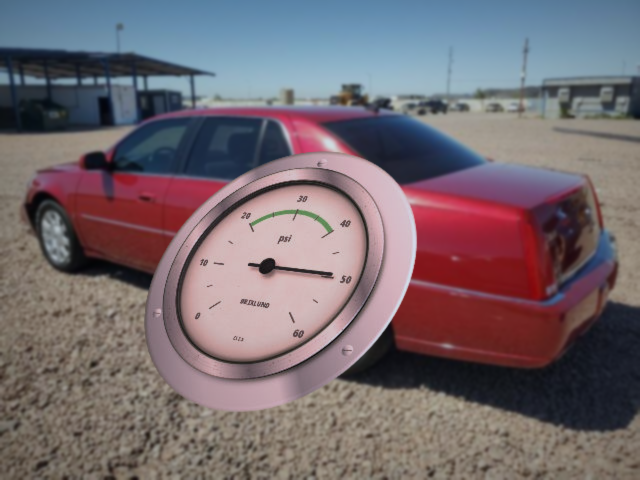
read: 50 psi
